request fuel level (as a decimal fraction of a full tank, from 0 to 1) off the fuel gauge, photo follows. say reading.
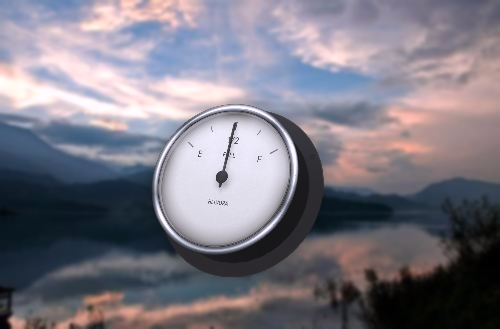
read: 0.5
